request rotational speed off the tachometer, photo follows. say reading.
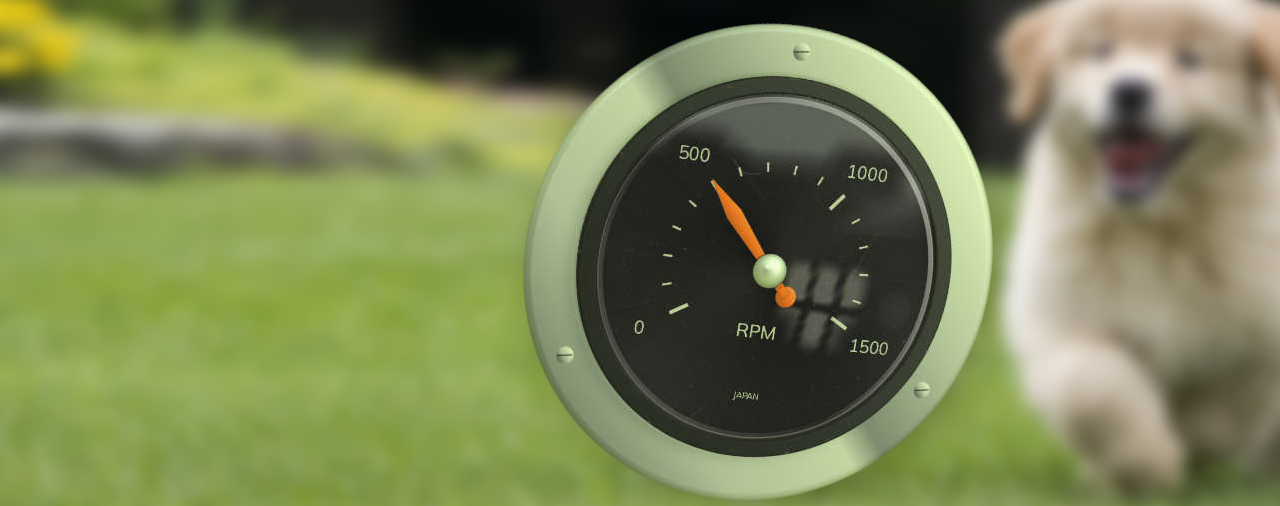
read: 500 rpm
